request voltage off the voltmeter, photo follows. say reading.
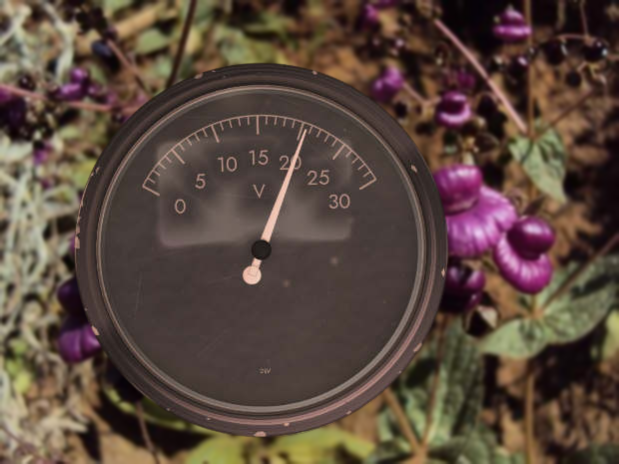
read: 20.5 V
